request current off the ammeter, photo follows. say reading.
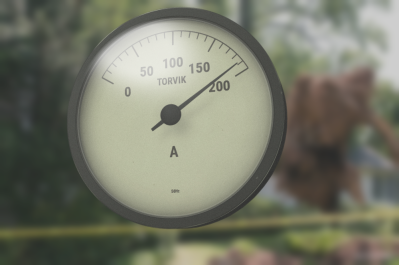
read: 190 A
